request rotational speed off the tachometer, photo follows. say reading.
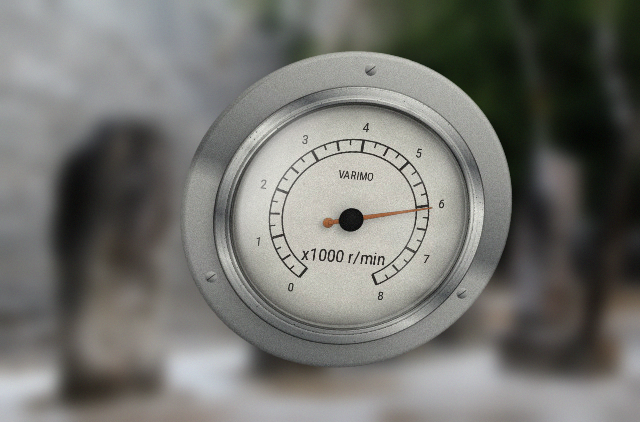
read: 6000 rpm
